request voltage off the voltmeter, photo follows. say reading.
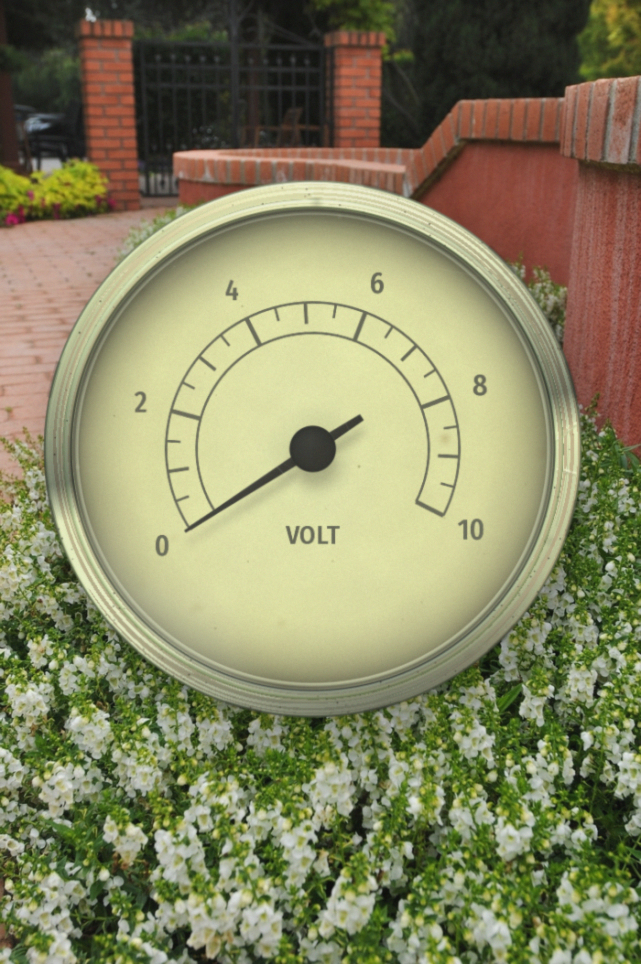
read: 0 V
